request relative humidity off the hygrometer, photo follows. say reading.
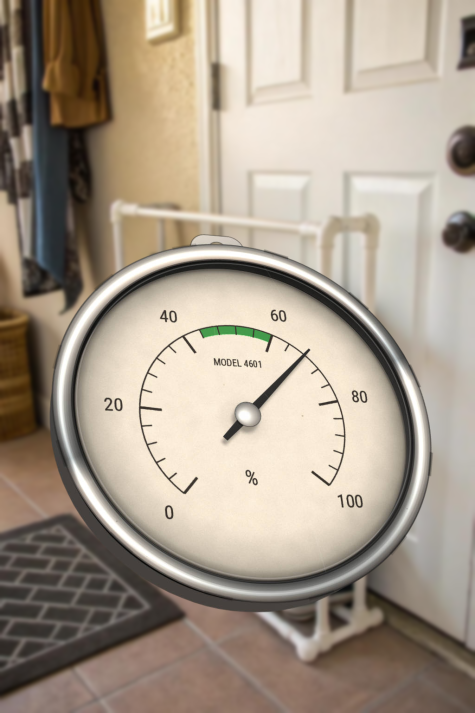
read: 68 %
